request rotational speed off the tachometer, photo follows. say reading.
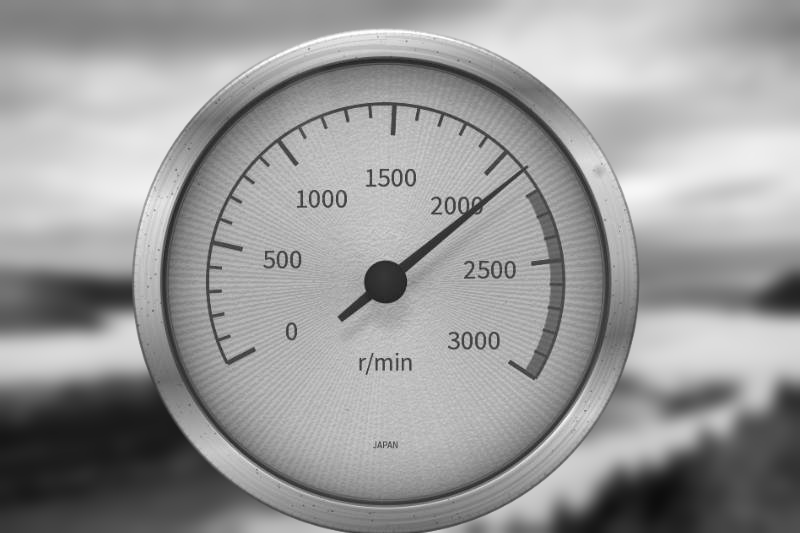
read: 2100 rpm
